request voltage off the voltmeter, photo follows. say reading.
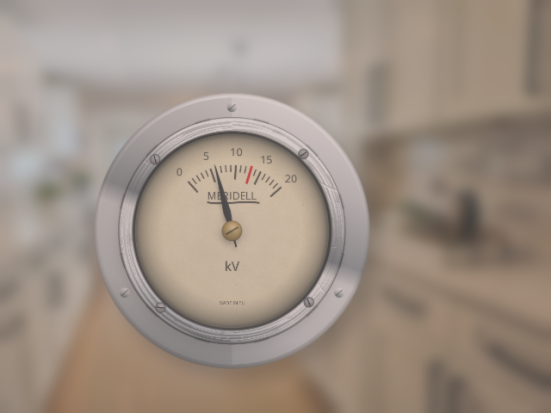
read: 6 kV
